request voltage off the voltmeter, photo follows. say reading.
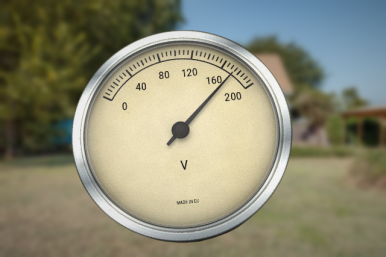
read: 175 V
